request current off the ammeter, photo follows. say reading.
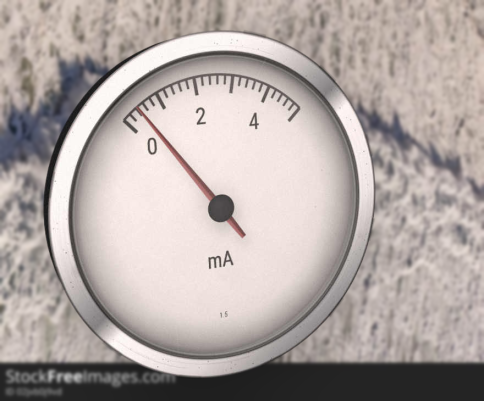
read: 0.4 mA
